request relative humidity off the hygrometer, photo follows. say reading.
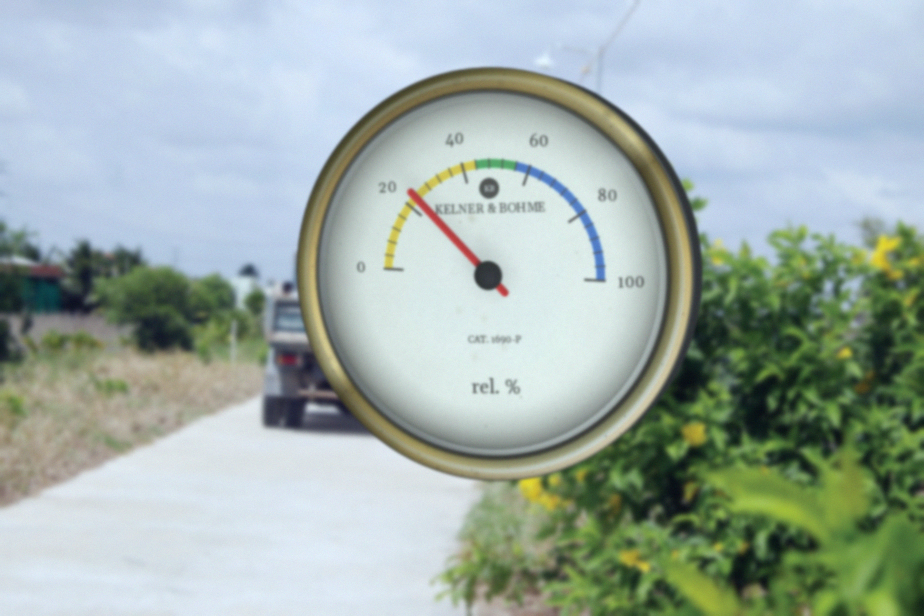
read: 24 %
